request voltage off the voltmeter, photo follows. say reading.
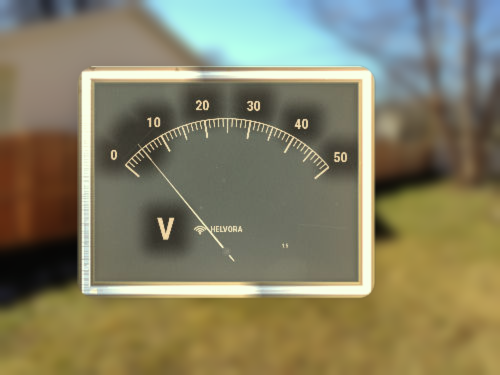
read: 5 V
